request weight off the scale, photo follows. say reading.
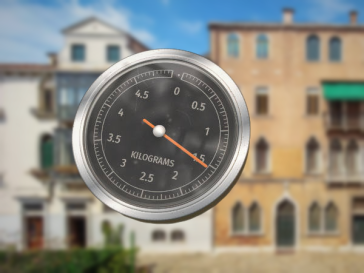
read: 1.55 kg
